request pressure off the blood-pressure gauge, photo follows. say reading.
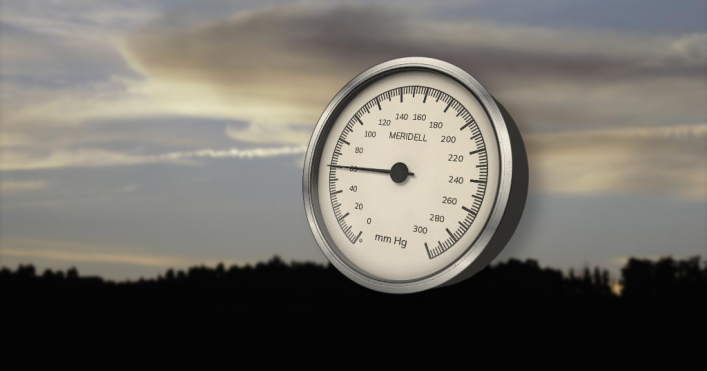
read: 60 mmHg
